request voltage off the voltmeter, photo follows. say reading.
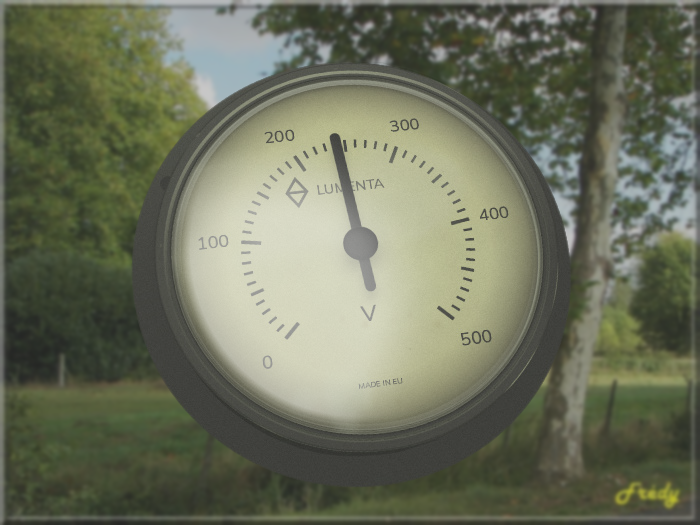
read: 240 V
